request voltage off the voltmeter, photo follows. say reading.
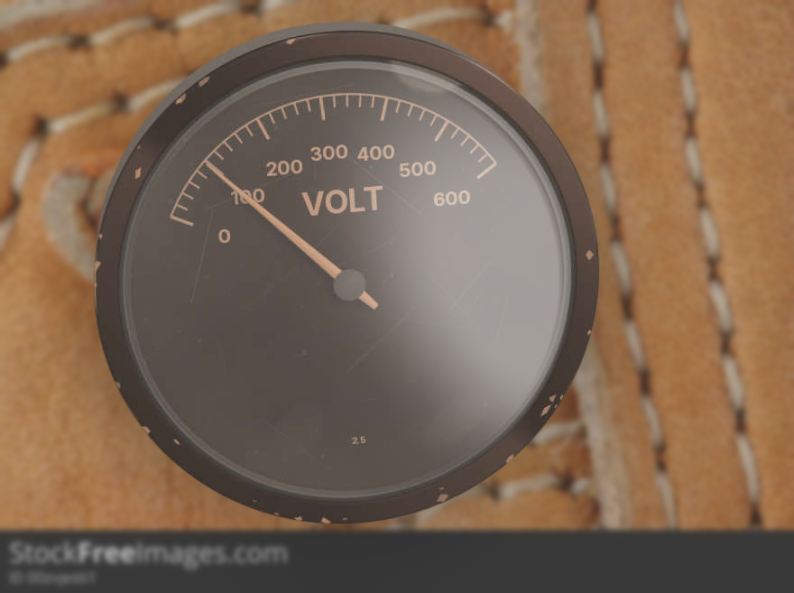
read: 100 V
